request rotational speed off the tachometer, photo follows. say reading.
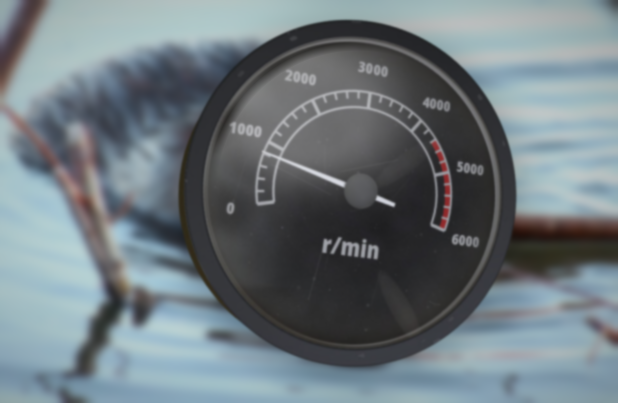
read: 800 rpm
